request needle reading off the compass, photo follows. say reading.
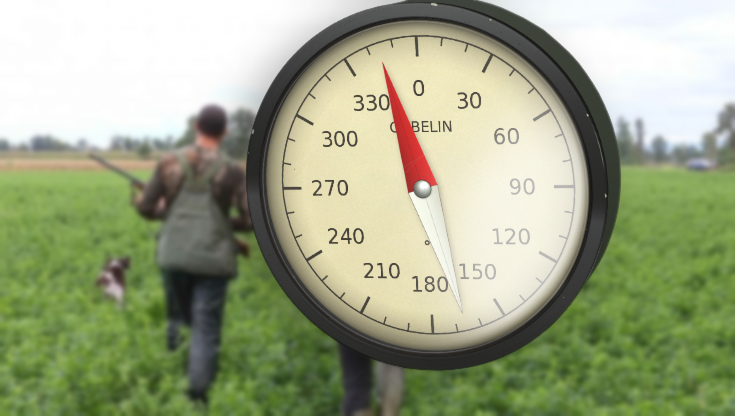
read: 345 °
